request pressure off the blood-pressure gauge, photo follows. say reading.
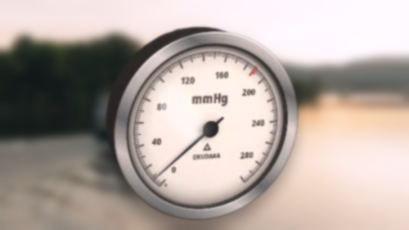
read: 10 mmHg
